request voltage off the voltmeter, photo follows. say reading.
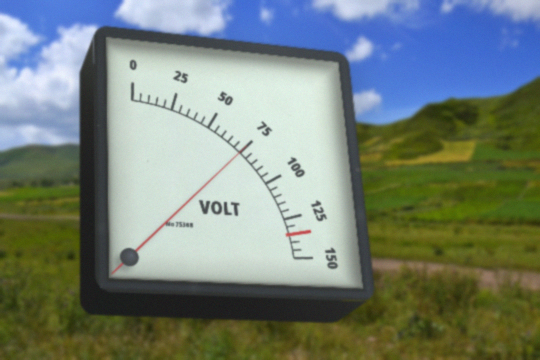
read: 75 V
